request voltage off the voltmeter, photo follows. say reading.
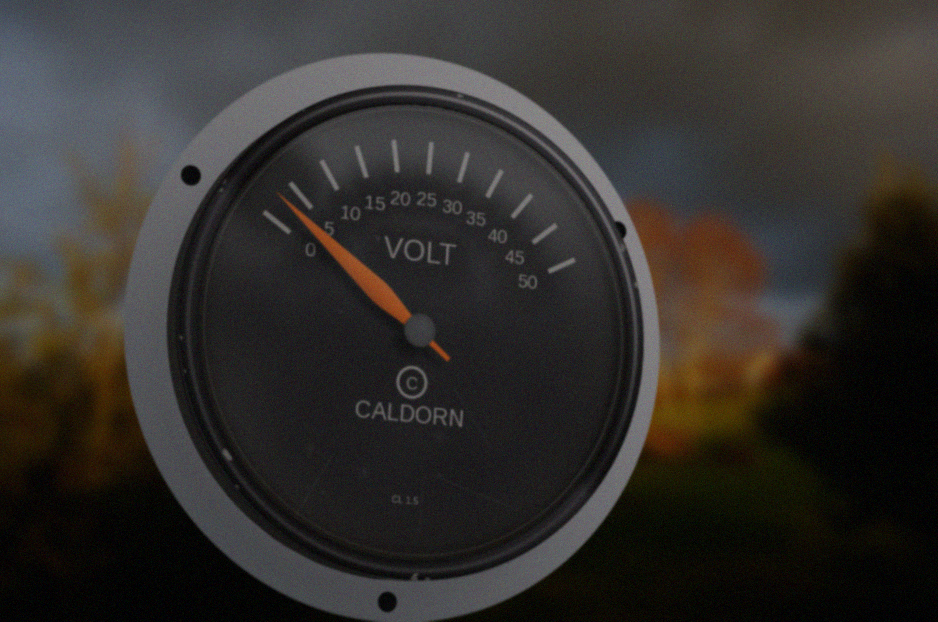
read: 2.5 V
